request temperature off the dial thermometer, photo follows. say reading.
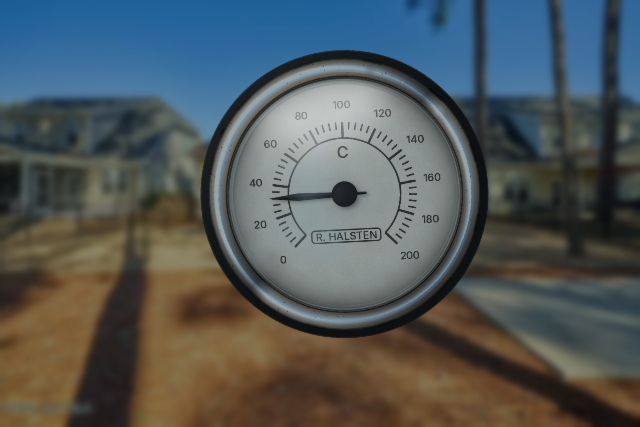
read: 32 °C
